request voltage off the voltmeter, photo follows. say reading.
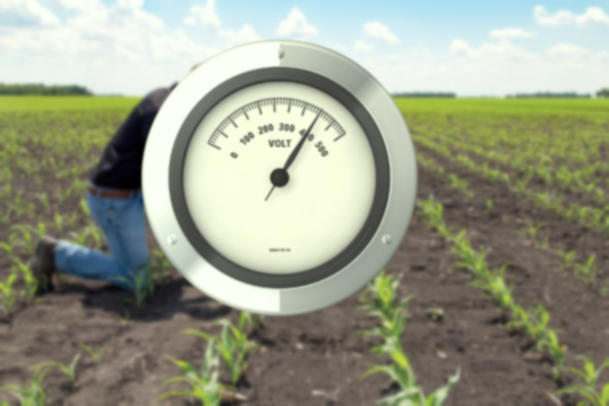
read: 400 V
